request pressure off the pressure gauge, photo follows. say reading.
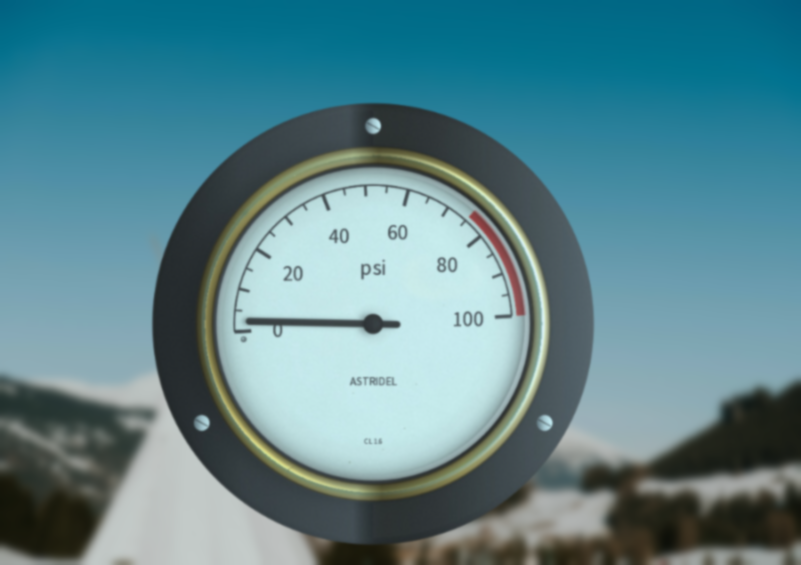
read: 2.5 psi
